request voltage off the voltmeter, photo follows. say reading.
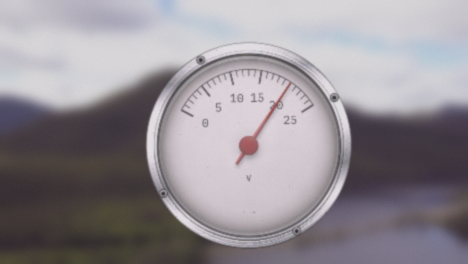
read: 20 V
